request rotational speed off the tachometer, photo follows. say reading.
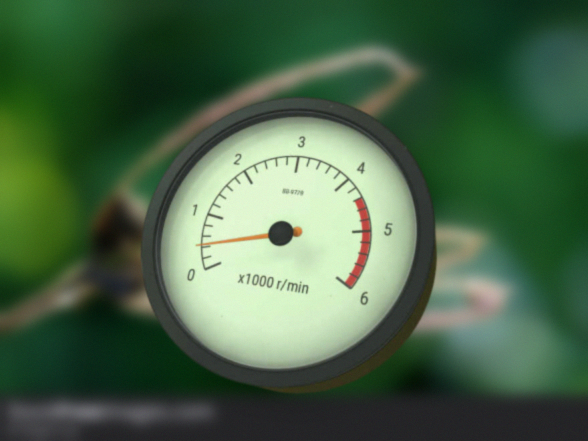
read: 400 rpm
